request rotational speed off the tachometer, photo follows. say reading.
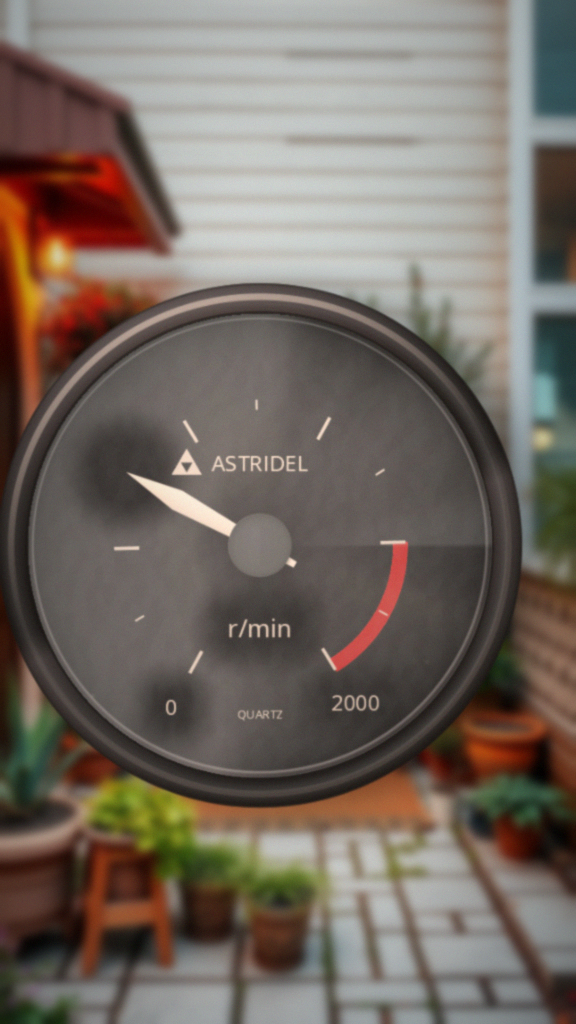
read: 600 rpm
